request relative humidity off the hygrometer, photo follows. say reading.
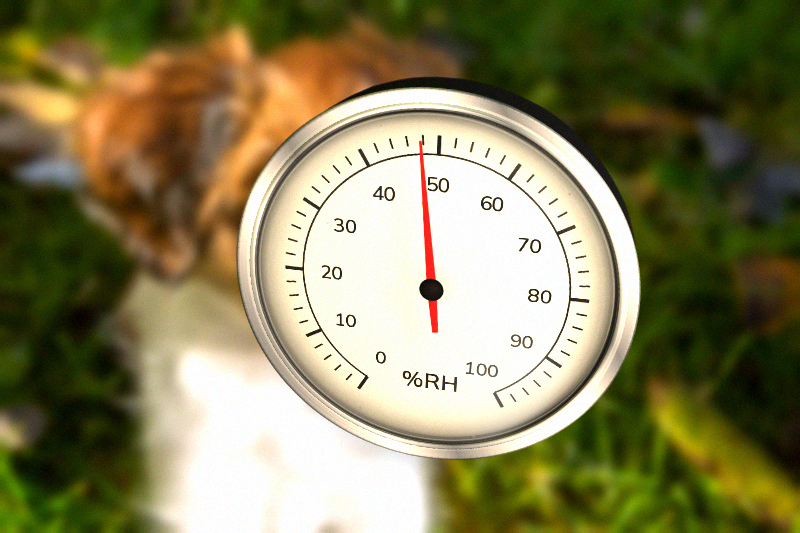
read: 48 %
